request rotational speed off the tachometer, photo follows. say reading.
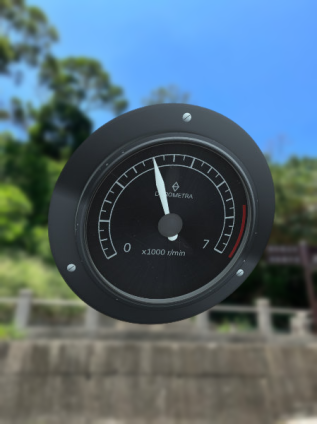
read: 3000 rpm
